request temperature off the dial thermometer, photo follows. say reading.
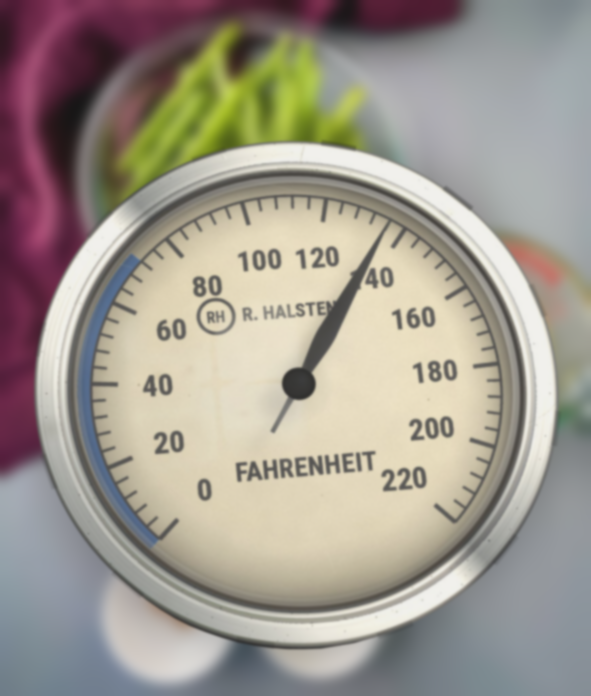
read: 136 °F
